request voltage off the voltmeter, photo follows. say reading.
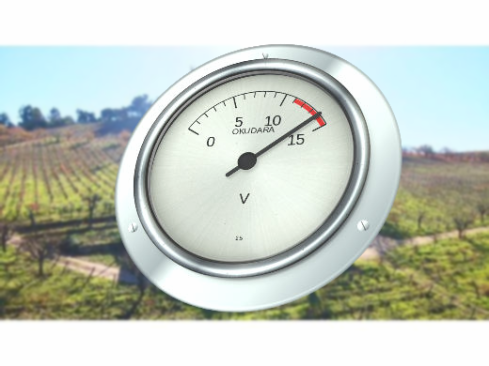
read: 14 V
